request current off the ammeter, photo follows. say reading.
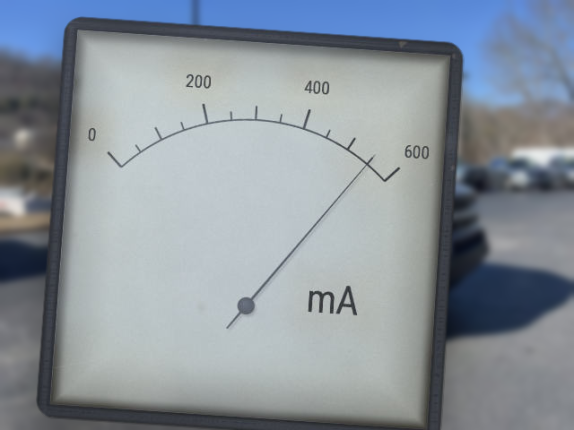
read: 550 mA
